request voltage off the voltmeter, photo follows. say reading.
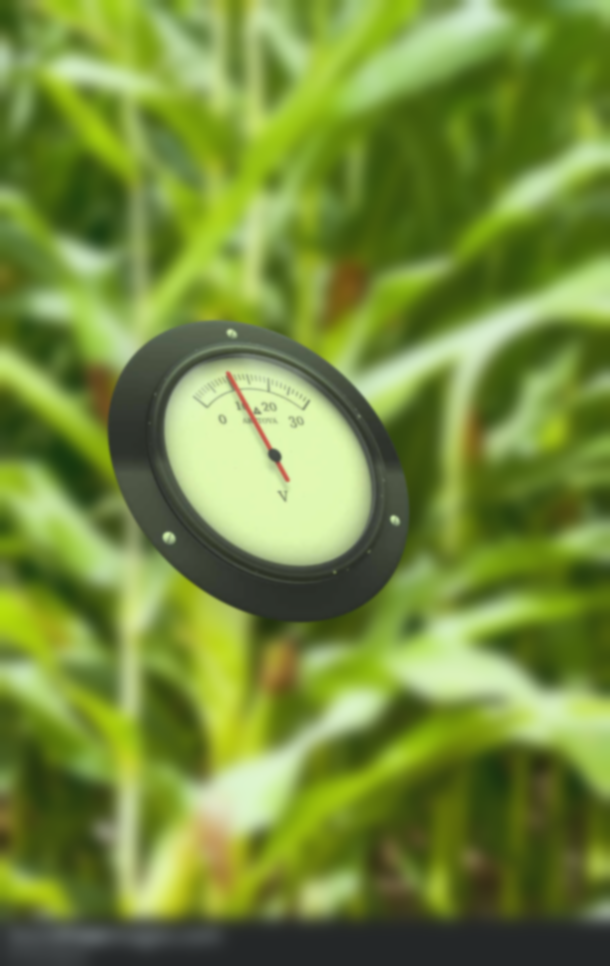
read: 10 V
